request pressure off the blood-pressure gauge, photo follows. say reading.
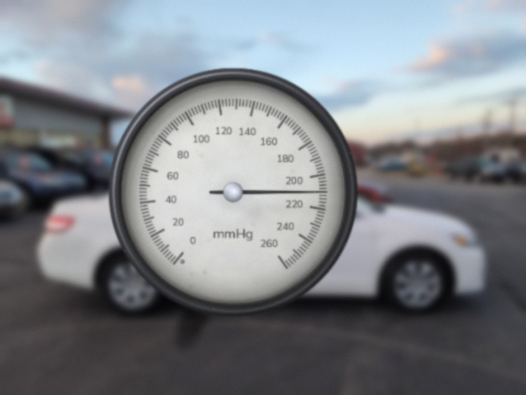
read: 210 mmHg
